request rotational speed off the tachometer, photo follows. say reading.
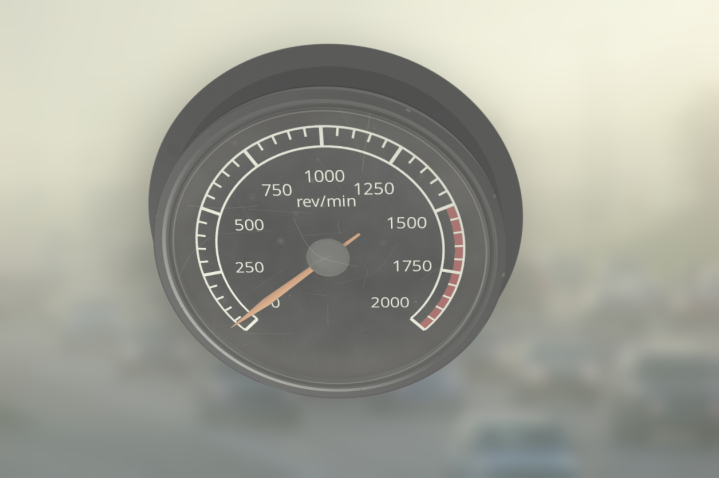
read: 50 rpm
